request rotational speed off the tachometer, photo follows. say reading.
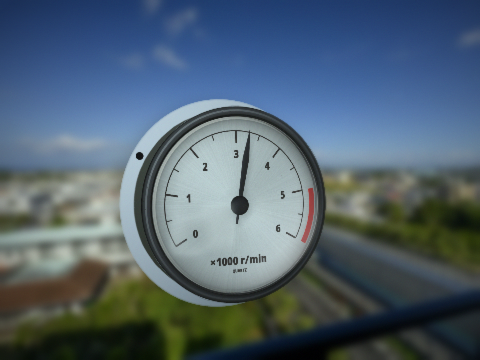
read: 3250 rpm
